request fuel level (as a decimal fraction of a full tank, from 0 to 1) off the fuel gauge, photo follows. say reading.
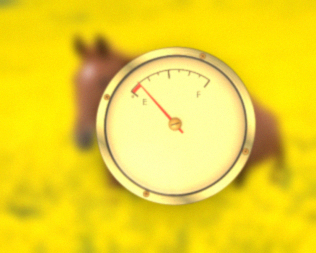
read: 0.125
